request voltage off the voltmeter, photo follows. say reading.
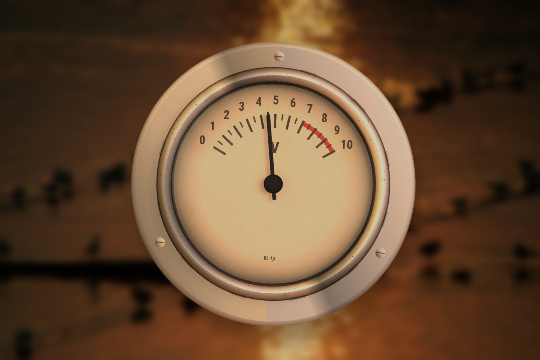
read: 4.5 V
